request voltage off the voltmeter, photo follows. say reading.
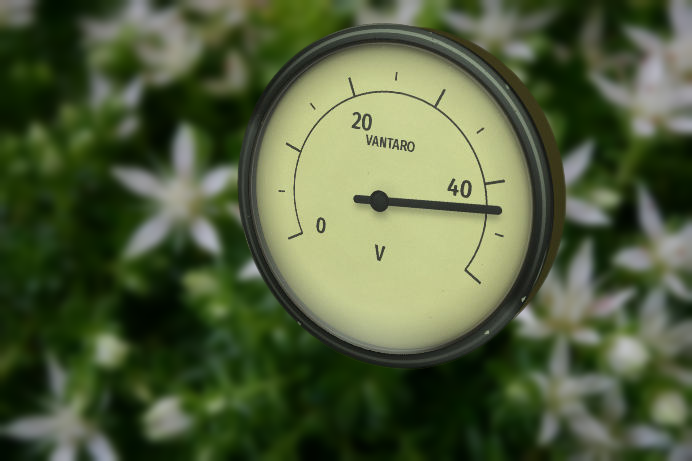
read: 42.5 V
